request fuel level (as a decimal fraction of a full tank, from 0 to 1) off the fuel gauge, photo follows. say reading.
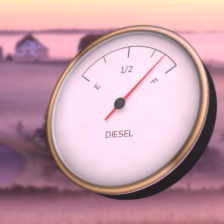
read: 0.875
